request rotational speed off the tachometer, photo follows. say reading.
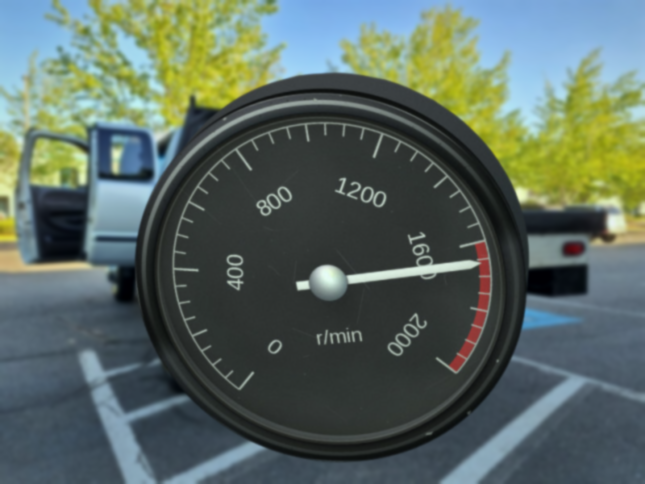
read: 1650 rpm
